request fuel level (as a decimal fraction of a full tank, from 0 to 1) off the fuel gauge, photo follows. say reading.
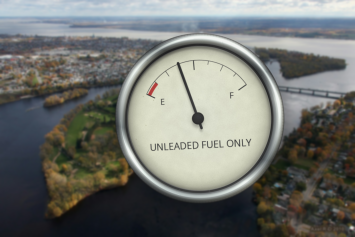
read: 0.375
